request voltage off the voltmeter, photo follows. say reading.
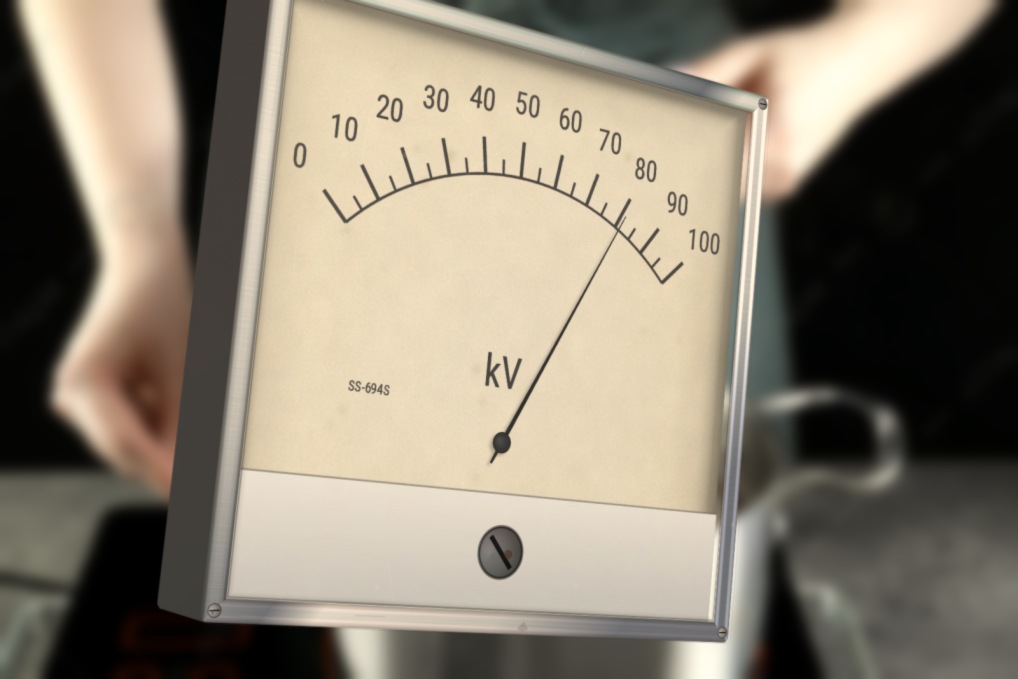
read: 80 kV
